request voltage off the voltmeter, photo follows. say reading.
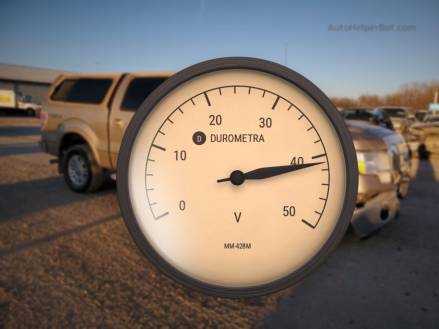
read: 41 V
